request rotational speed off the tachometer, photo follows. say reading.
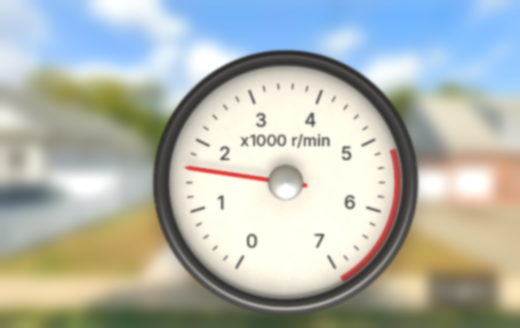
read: 1600 rpm
